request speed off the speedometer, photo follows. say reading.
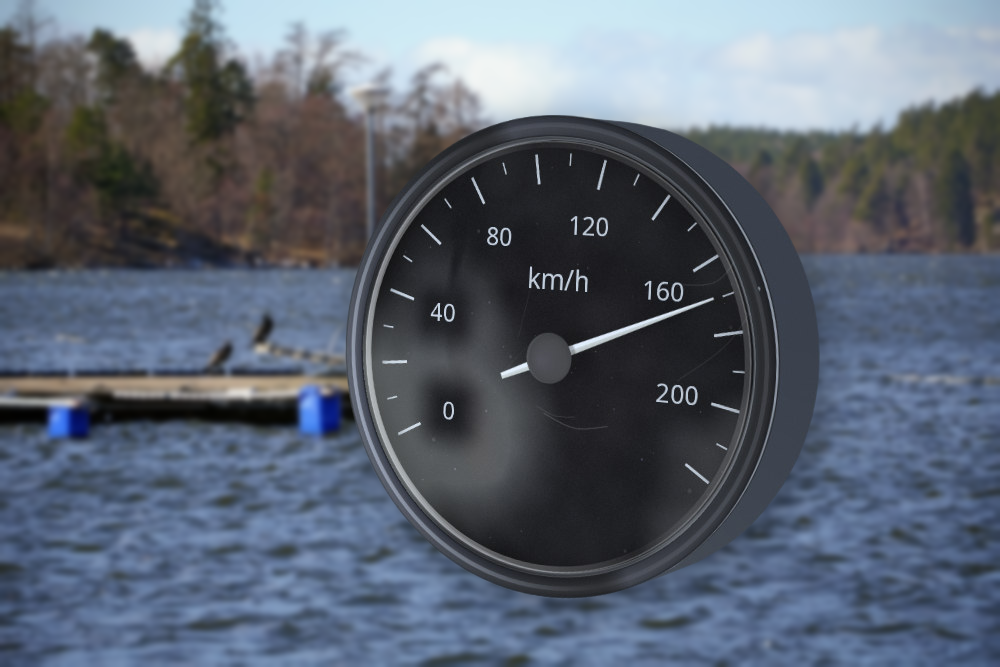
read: 170 km/h
